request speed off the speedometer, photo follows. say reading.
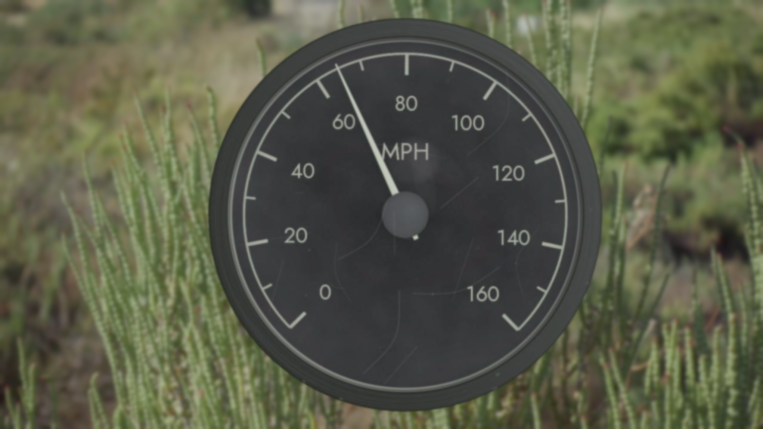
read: 65 mph
